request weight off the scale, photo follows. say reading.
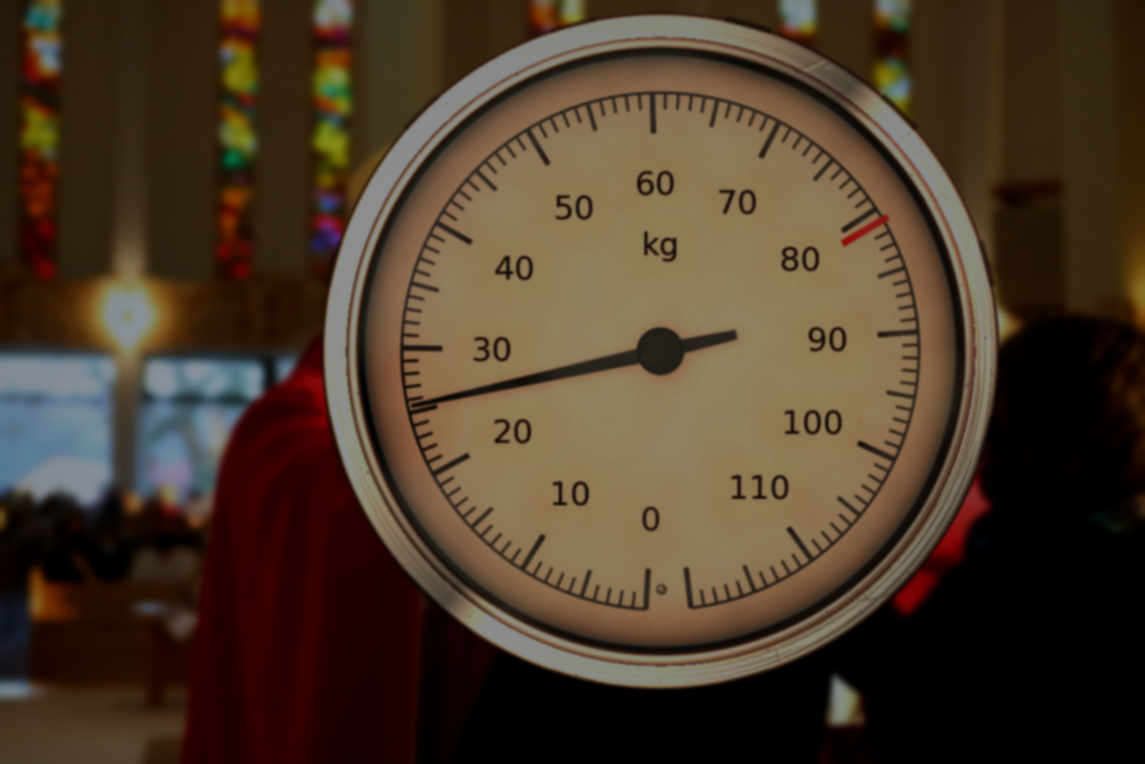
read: 25.5 kg
